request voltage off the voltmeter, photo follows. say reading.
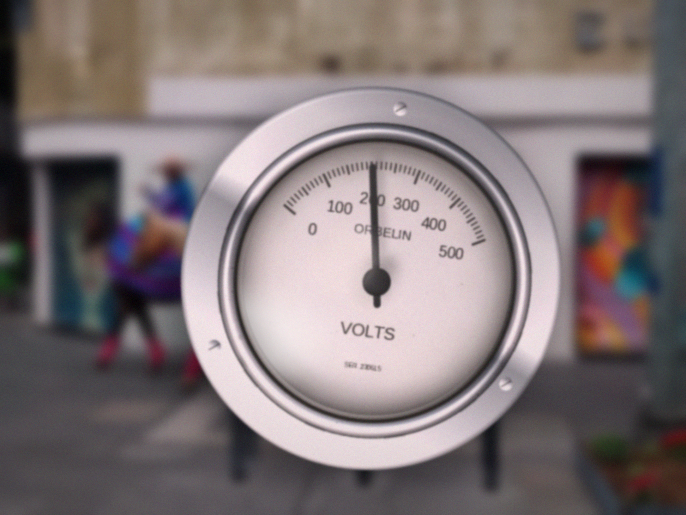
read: 200 V
